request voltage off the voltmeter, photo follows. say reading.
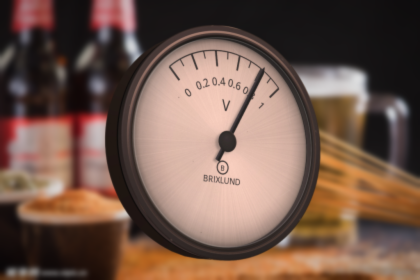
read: 0.8 V
